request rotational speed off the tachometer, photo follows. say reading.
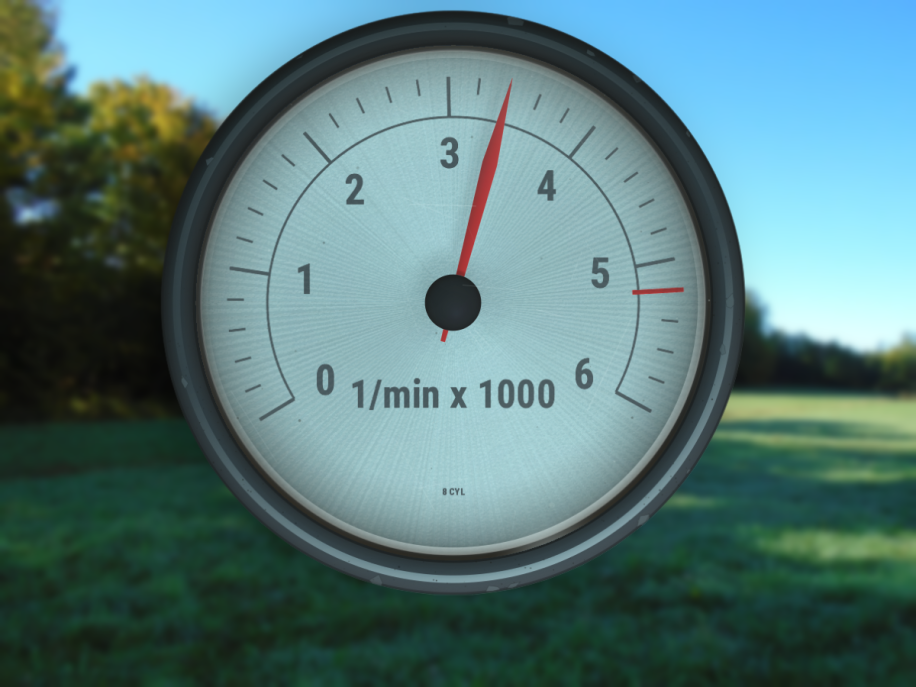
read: 3400 rpm
